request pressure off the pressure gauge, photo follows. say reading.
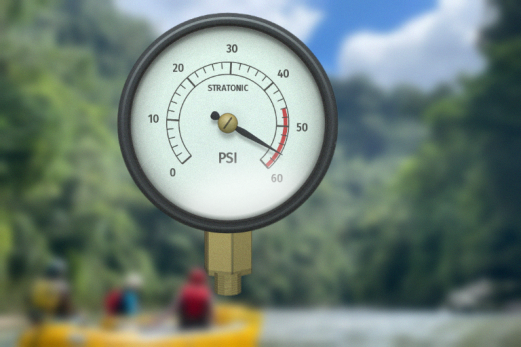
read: 56 psi
